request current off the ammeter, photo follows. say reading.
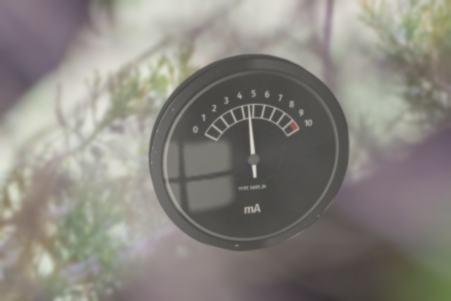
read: 4.5 mA
